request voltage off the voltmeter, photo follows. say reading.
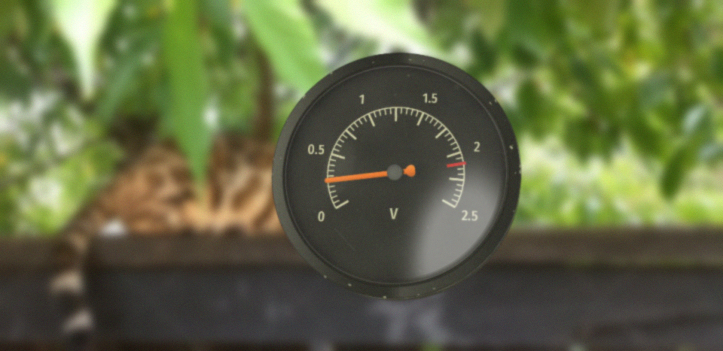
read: 0.25 V
